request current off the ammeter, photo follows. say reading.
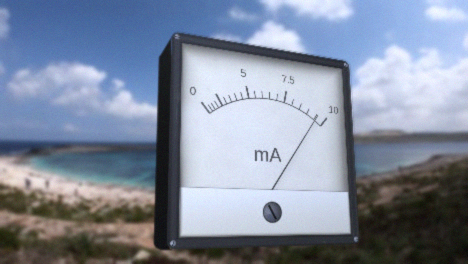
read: 9.5 mA
